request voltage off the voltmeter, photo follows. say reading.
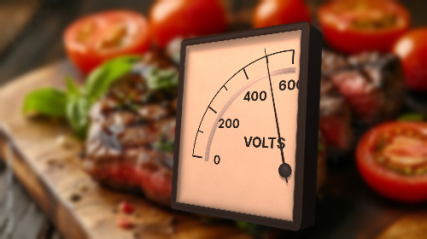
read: 500 V
